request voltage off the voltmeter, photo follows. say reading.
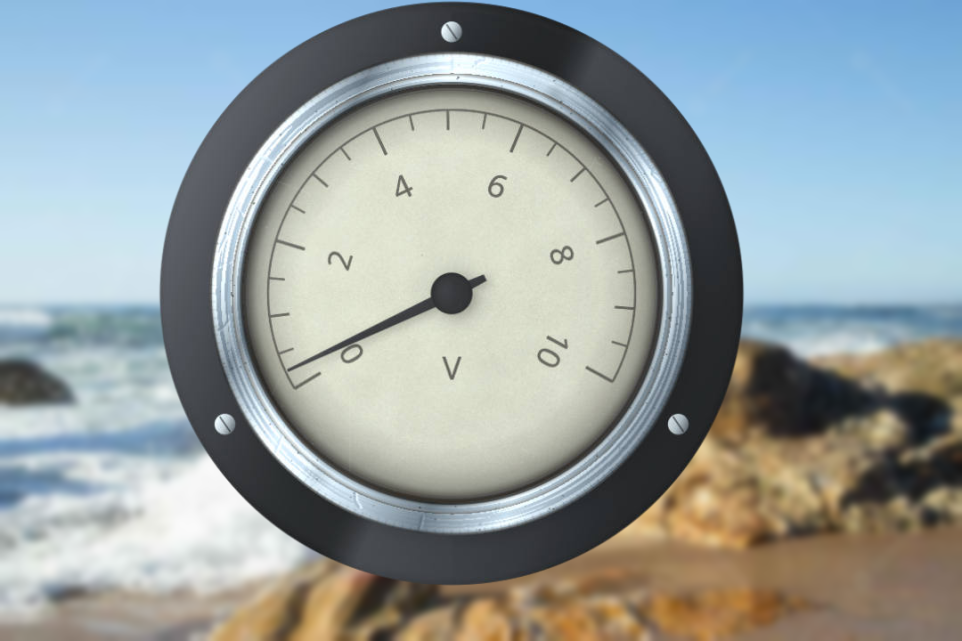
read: 0.25 V
